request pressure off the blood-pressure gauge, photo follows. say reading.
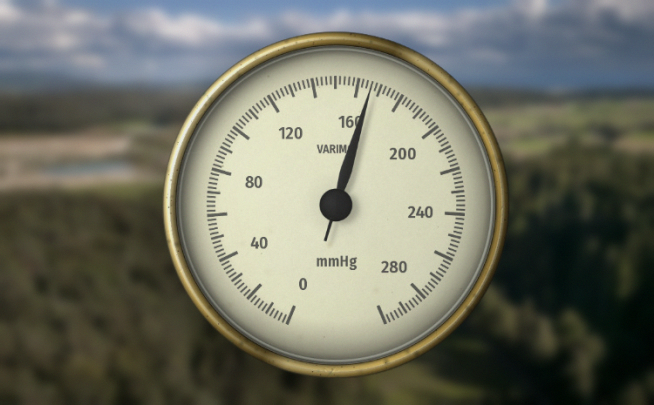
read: 166 mmHg
